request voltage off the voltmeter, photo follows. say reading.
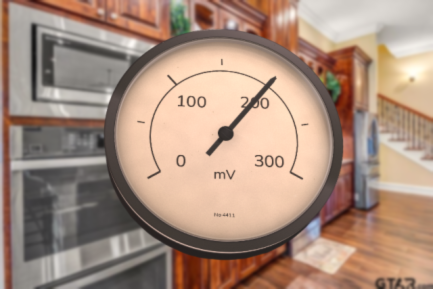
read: 200 mV
